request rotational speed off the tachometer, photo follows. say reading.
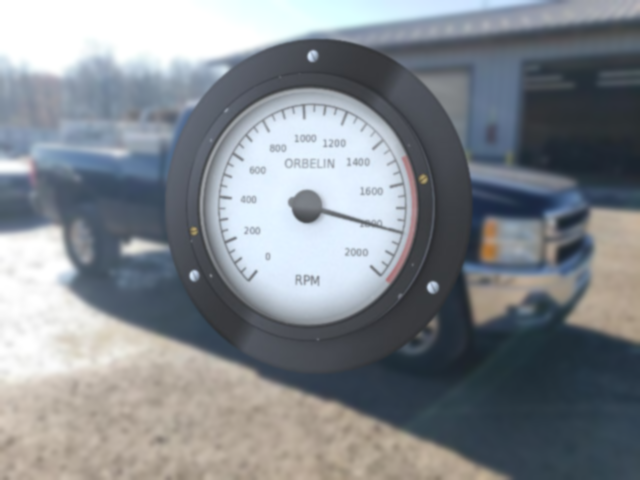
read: 1800 rpm
